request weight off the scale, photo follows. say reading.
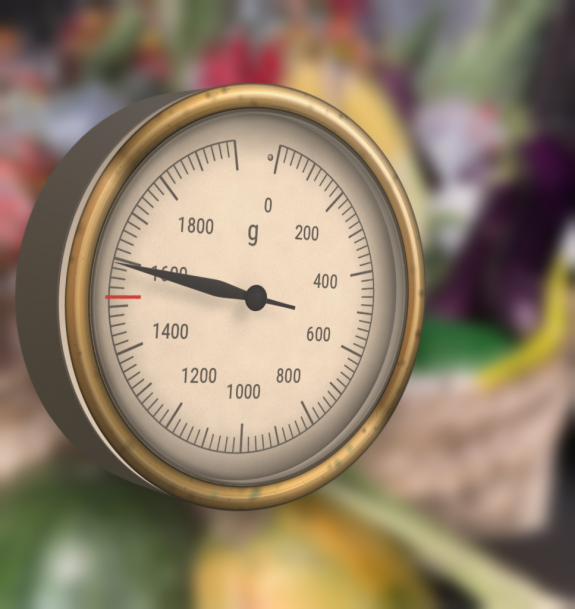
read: 1590 g
